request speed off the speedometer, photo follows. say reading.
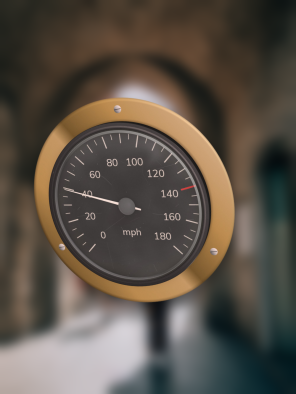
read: 40 mph
